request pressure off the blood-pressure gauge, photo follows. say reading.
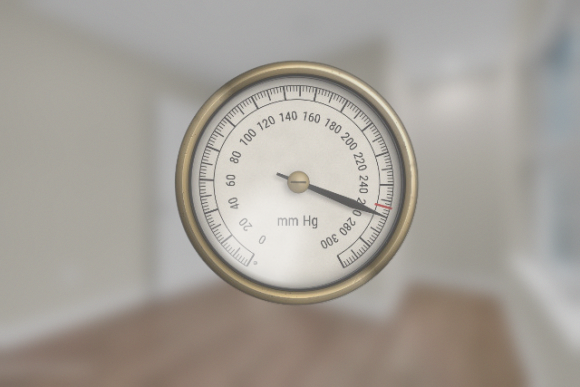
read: 260 mmHg
